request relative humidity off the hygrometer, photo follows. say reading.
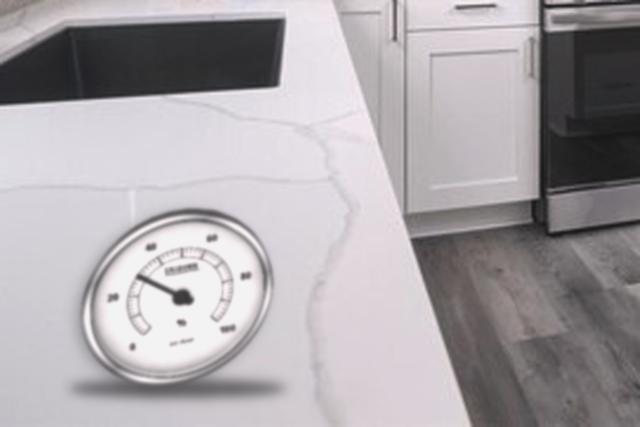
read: 30 %
